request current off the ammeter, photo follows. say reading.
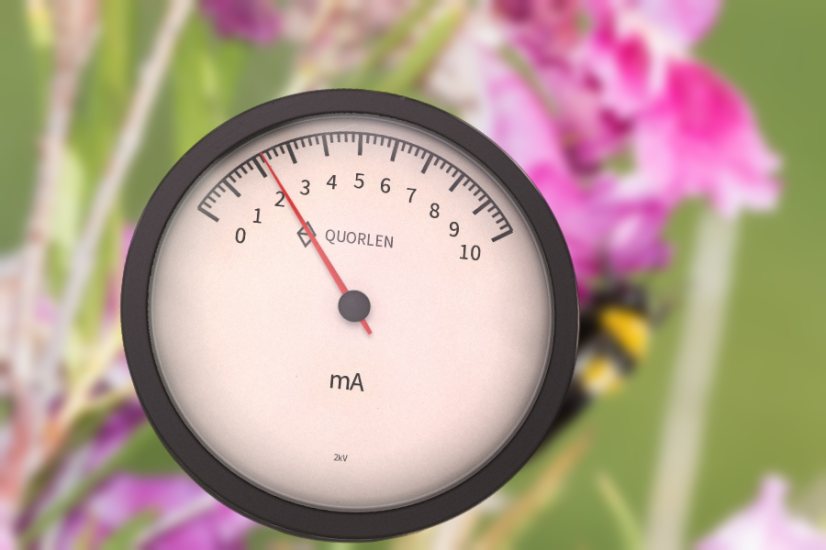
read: 2.2 mA
